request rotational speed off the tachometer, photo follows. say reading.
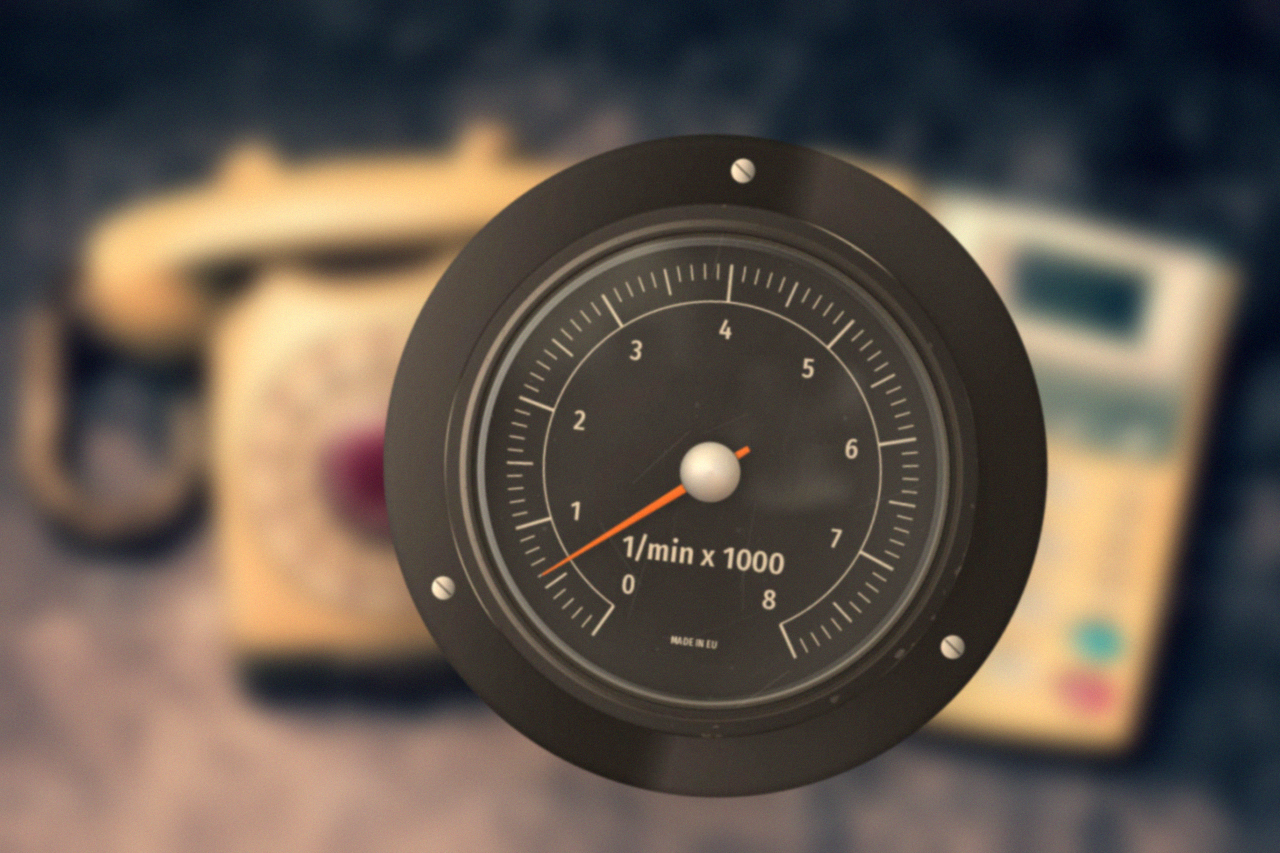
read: 600 rpm
